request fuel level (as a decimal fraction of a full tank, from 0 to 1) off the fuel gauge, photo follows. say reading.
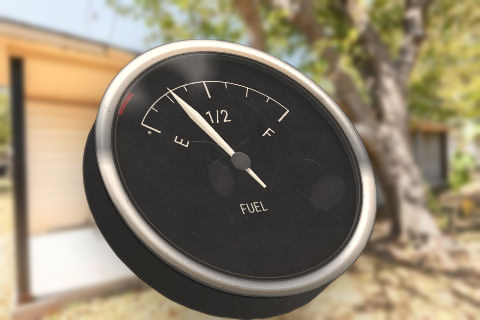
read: 0.25
